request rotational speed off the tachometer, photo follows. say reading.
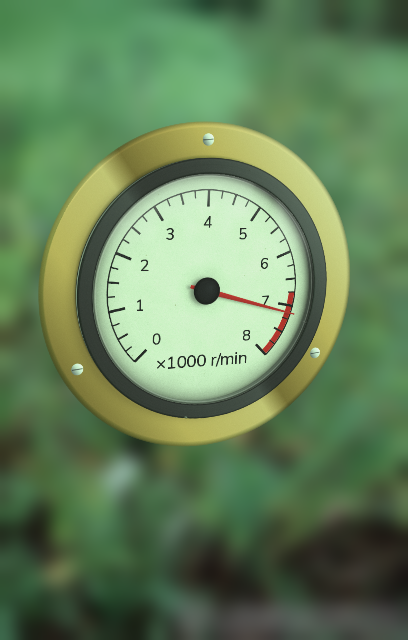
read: 7125 rpm
